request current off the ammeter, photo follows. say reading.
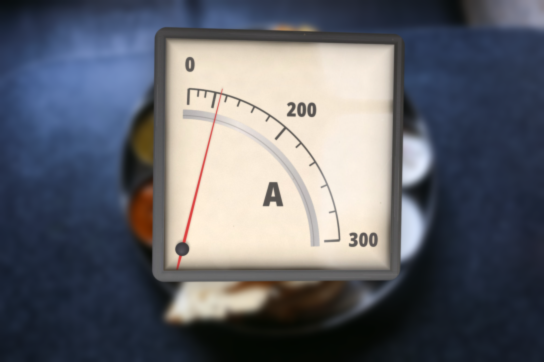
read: 110 A
